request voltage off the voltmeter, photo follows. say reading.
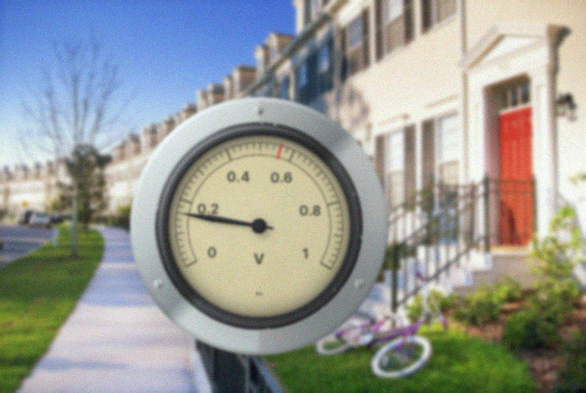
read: 0.16 V
